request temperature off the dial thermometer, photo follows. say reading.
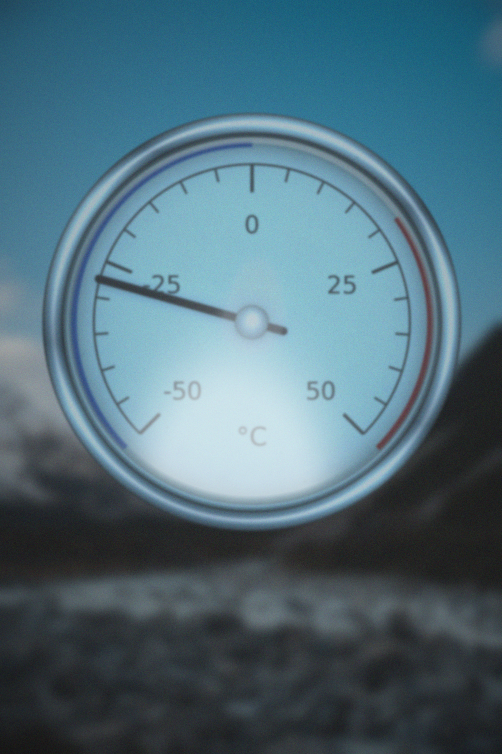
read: -27.5 °C
